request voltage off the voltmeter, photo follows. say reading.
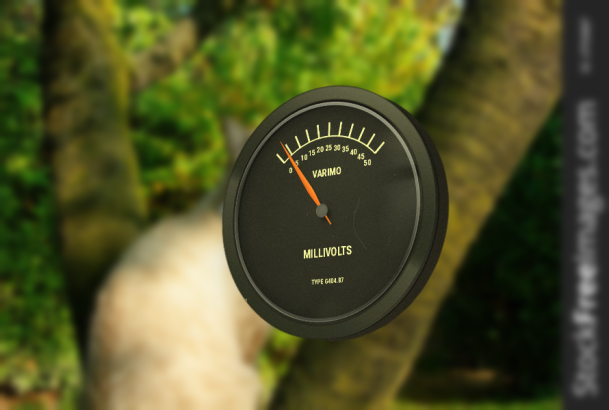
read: 5 mV
